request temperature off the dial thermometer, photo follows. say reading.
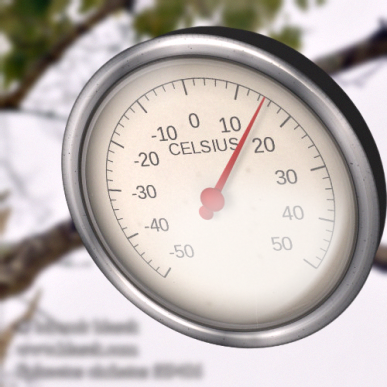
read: 15 °C
